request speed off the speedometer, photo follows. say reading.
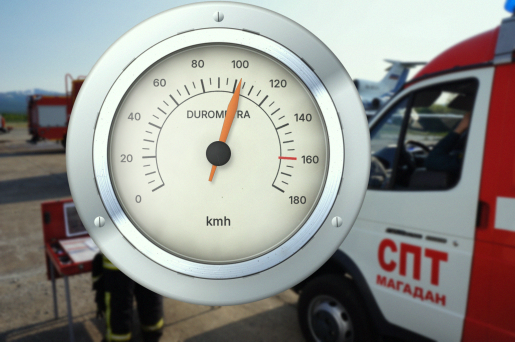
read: 102.5 km/h
